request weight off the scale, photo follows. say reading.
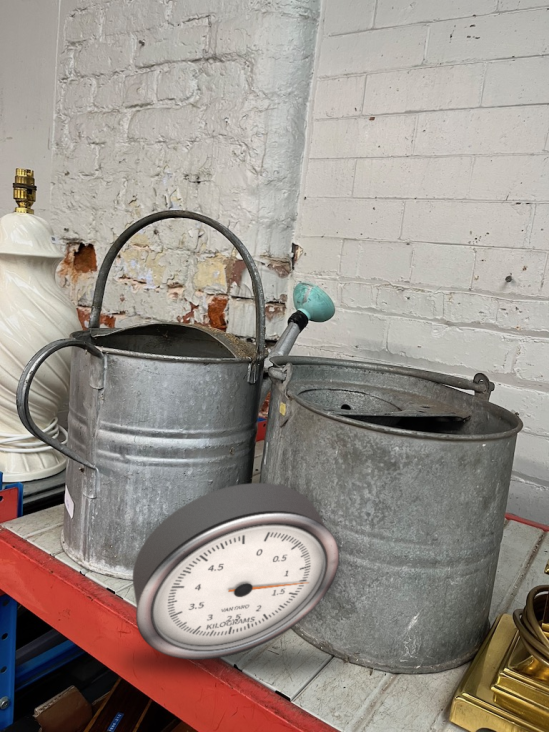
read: 1.25 kg
